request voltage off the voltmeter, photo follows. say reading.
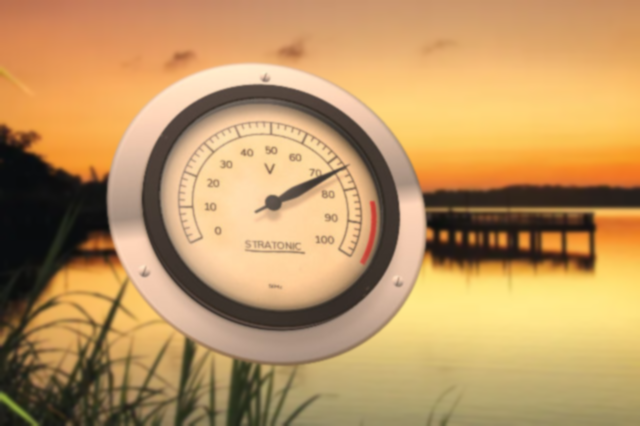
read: 74 V
